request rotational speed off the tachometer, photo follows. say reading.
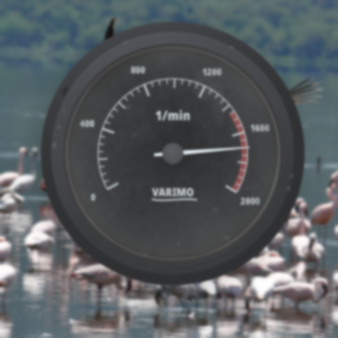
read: 1700 rpm
